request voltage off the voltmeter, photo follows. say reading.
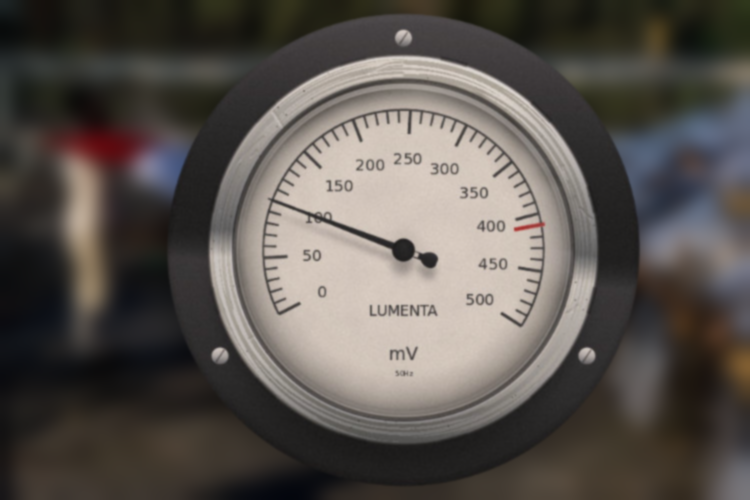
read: 100 mV
